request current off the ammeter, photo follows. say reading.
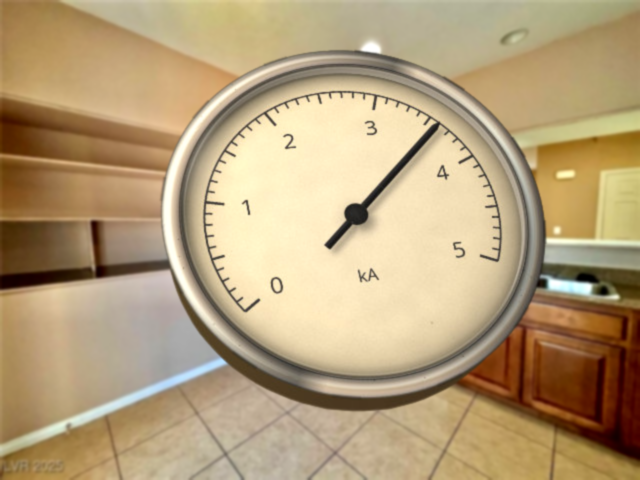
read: 3.6 kA
